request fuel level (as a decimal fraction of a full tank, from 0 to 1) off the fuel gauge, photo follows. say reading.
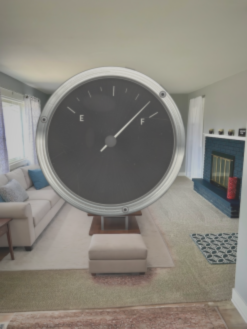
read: 0.875
